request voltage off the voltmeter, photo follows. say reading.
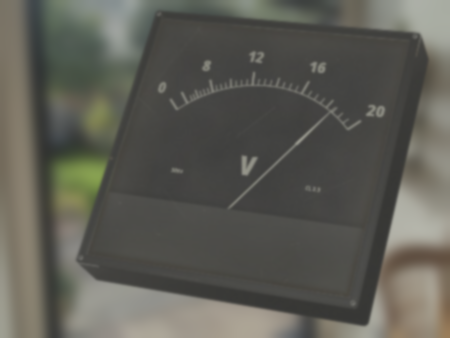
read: 18.5 V
